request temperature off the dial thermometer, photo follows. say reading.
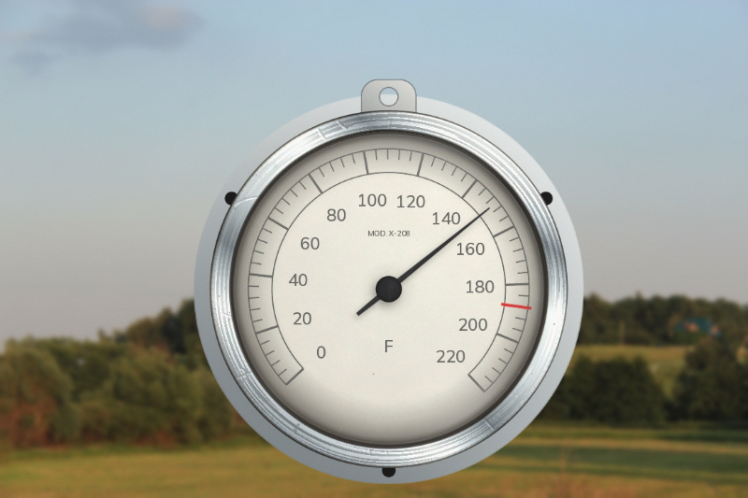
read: 150 °F
